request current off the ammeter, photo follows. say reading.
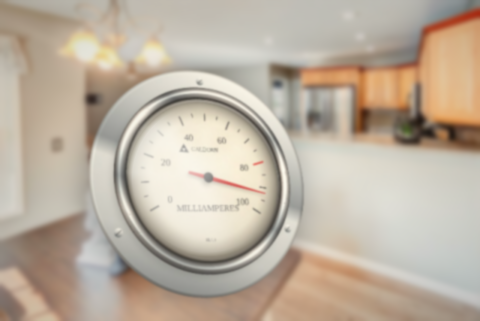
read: 92.5 mA
